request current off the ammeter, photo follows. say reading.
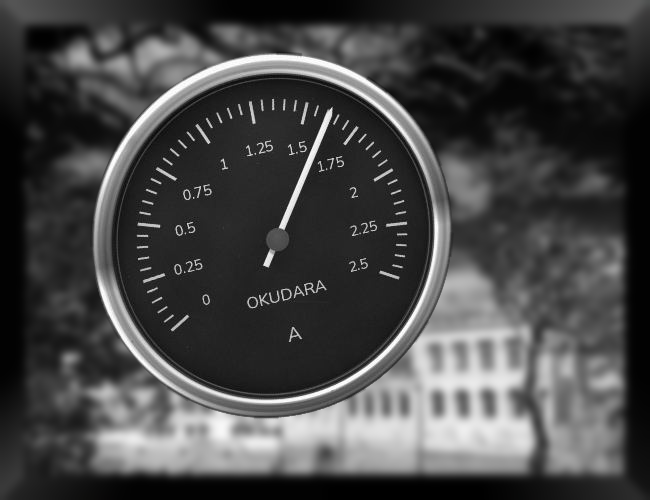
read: 1.6 A
